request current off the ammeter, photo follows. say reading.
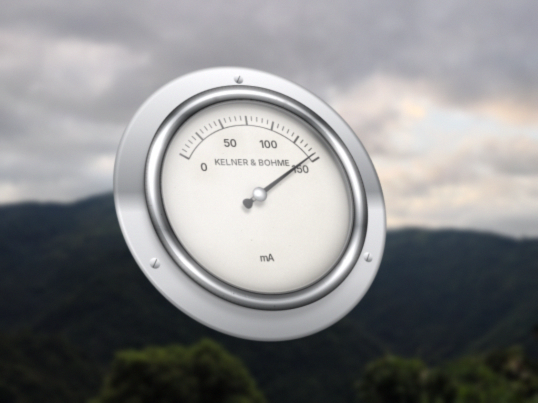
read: 145 mA
